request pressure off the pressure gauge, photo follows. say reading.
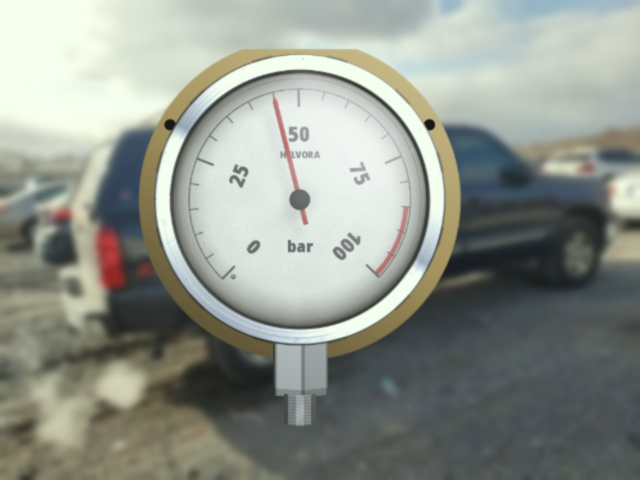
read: 45 bar
